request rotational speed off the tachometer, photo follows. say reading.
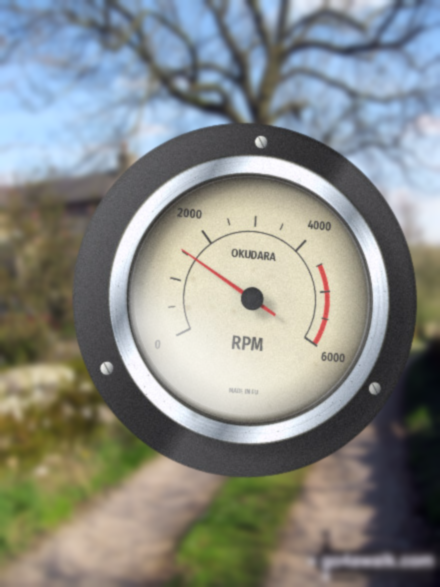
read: 1500 rpm
